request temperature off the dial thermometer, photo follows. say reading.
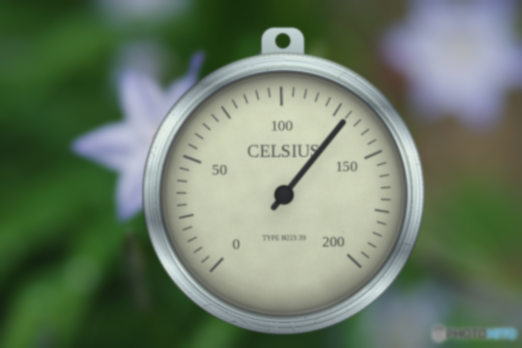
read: 130 °C
